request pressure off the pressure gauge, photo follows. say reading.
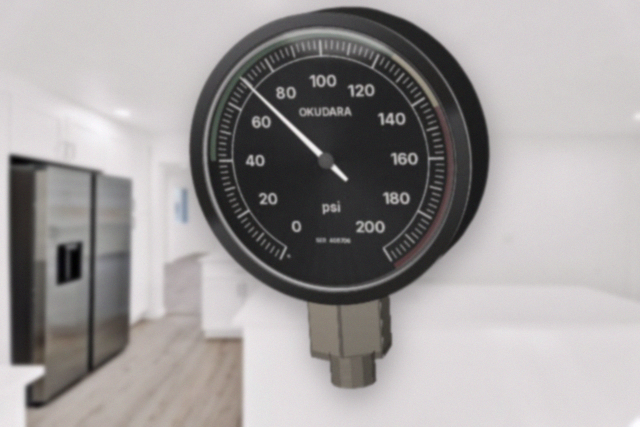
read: 70 psi
